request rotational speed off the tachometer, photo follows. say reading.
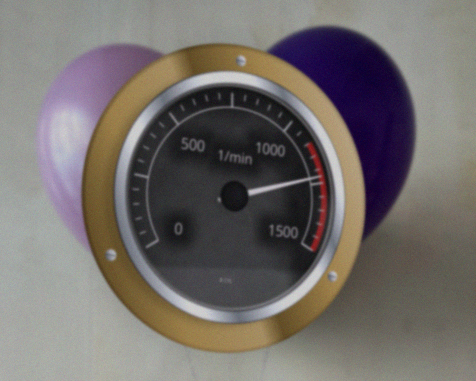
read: 1225 rpm
